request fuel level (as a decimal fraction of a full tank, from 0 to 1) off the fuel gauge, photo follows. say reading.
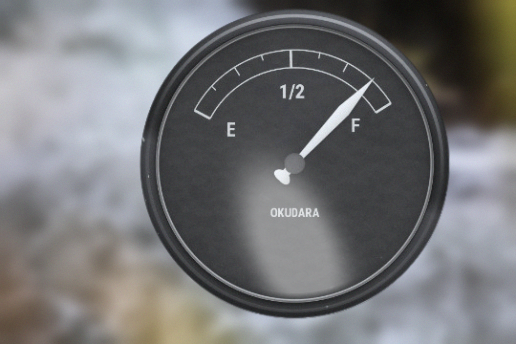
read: 0.875
